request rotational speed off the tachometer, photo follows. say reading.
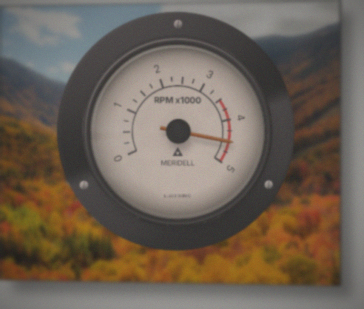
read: 4500 rpm
